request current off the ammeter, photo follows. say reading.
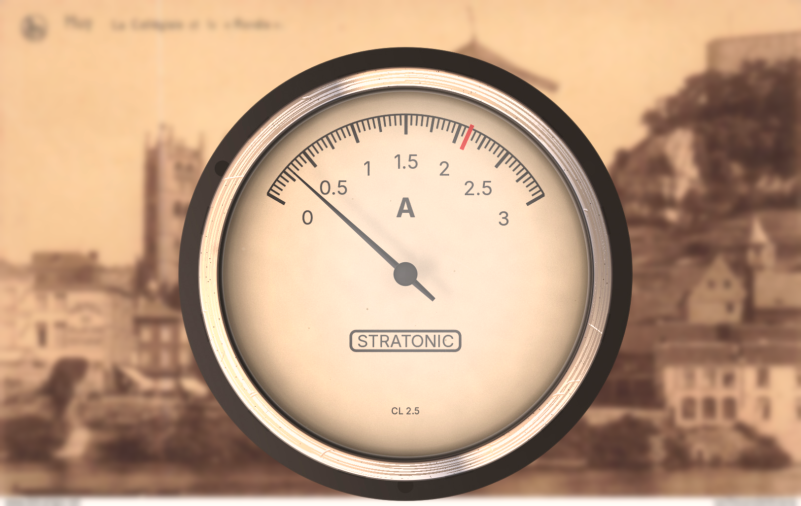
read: 0.3 A
